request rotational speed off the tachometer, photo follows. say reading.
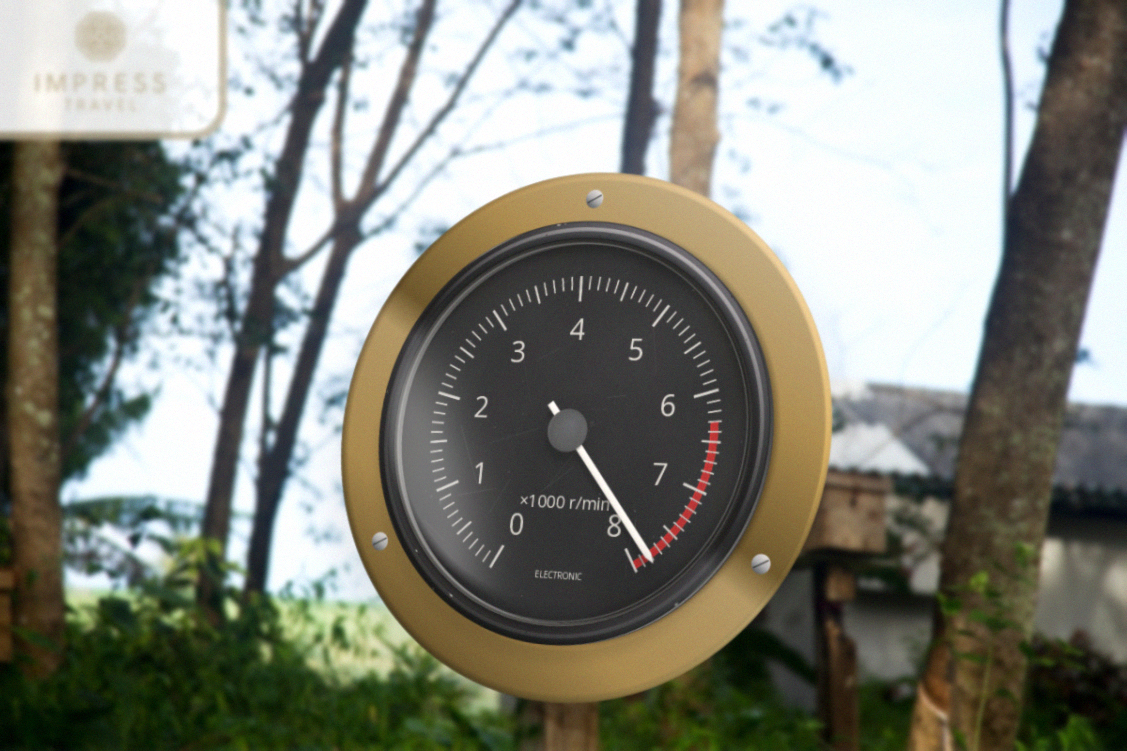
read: 7800 rpm
